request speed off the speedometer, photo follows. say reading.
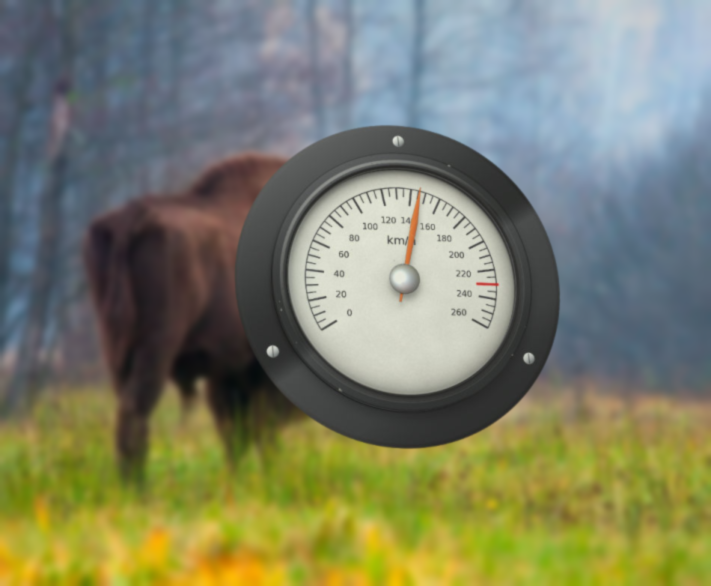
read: 145 km/h
